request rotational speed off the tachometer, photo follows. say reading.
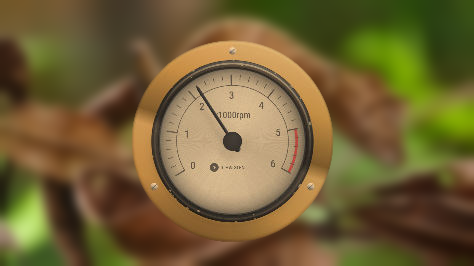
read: 2200 rpm
